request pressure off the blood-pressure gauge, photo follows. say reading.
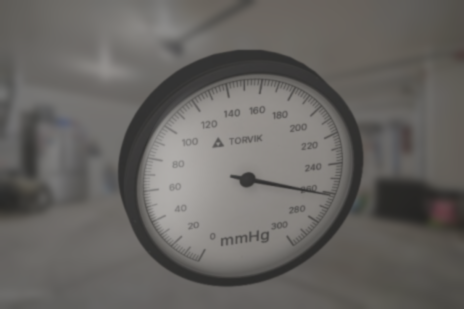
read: 260 mmHg
